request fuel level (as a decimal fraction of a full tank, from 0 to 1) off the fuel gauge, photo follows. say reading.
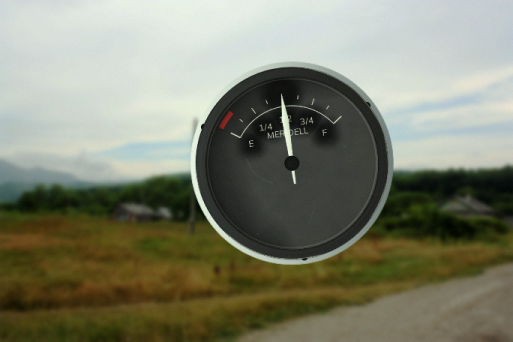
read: 0.5
